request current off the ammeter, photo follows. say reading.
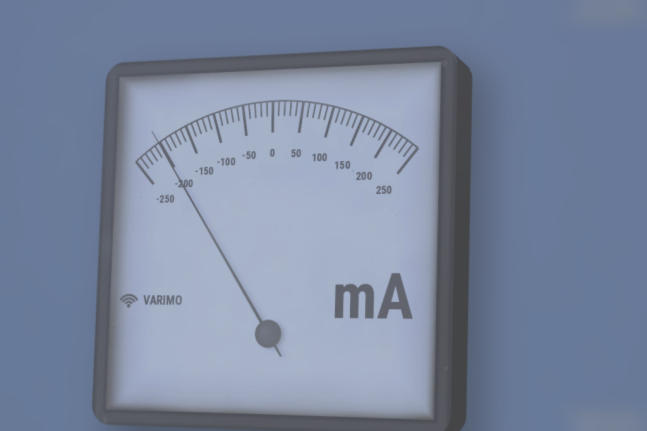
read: -200 mA
